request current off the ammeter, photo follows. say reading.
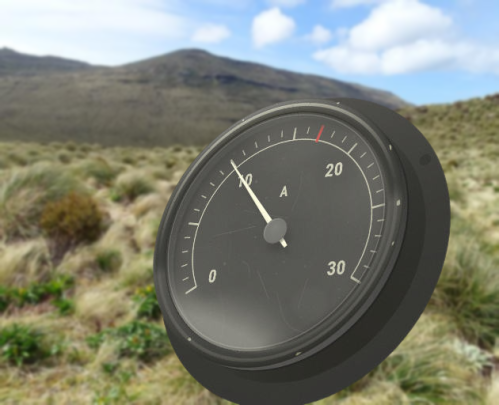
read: 10 A
